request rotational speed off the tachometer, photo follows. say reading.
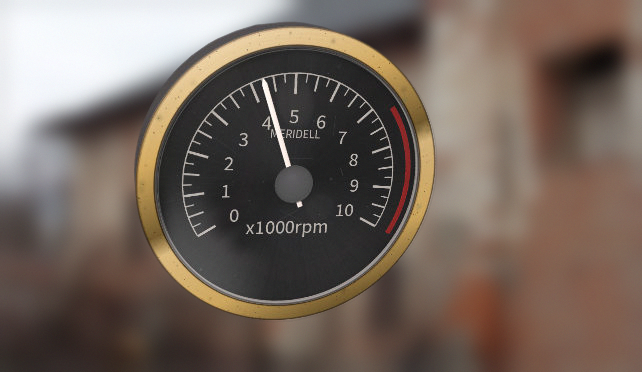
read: 4250 rpm
